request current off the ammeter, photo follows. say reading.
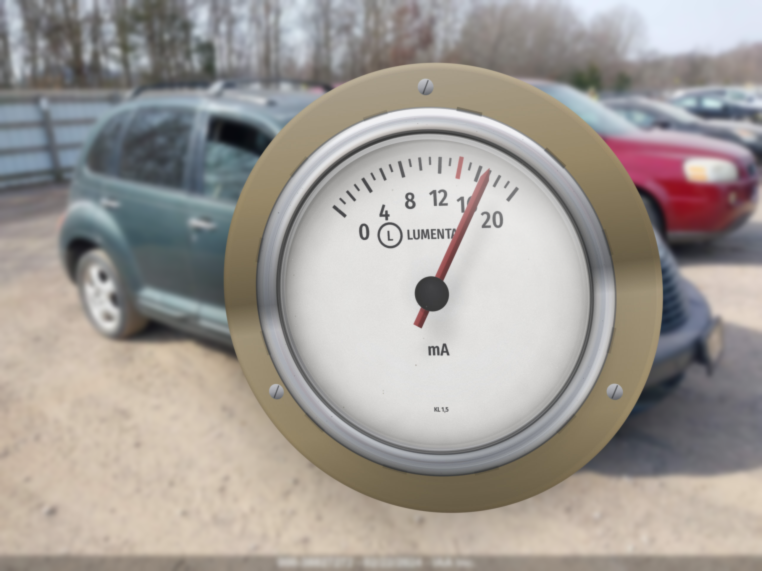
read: 17 mA
